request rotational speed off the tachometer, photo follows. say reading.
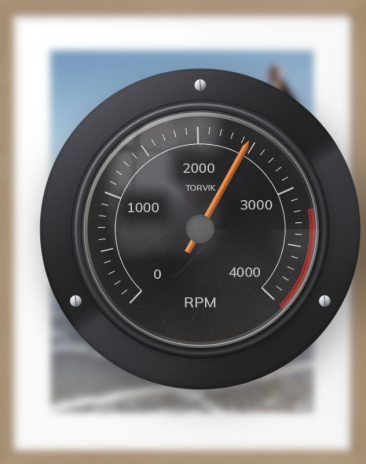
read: 2450 rpm
